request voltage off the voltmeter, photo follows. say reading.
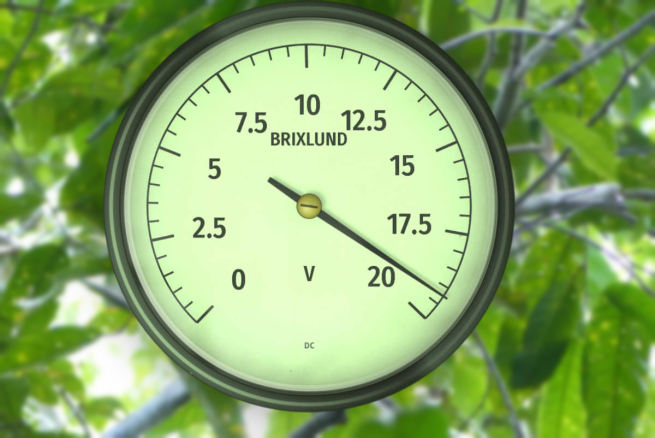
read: 19.25 V
